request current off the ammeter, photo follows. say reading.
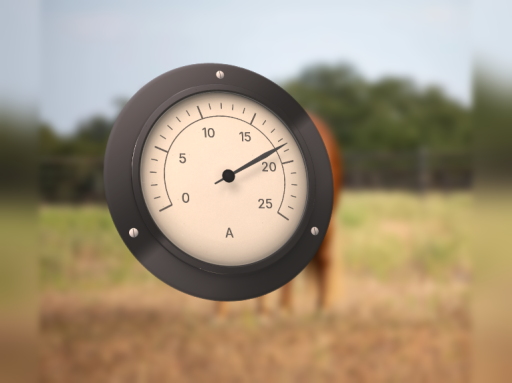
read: 18.5 A
